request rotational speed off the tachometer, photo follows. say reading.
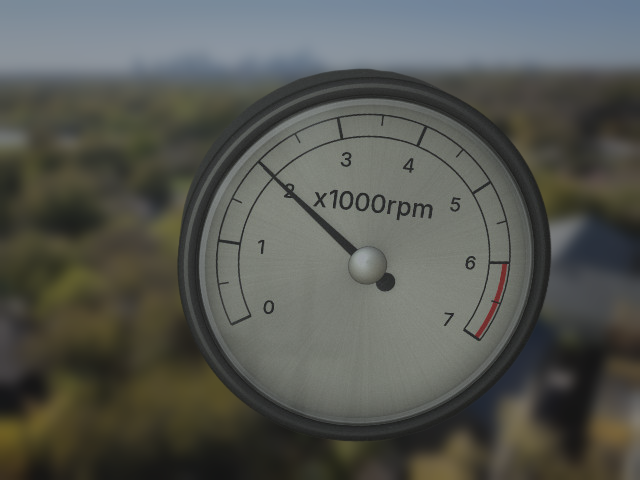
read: 2000 rpm
